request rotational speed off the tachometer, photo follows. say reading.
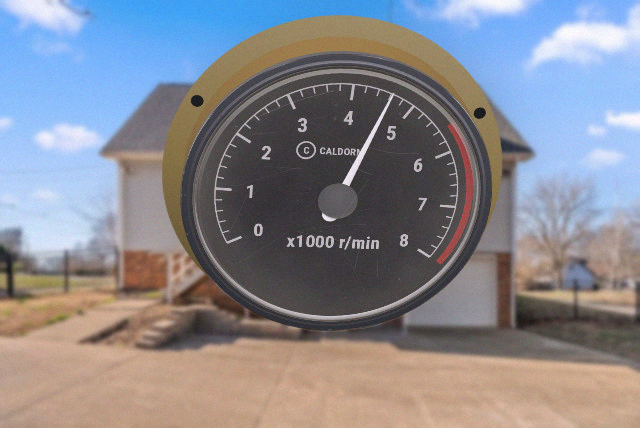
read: 4600 rpm
